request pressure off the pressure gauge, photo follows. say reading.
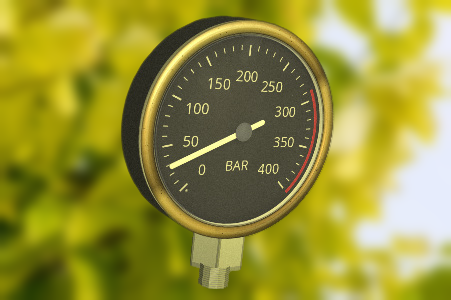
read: 30 bar
